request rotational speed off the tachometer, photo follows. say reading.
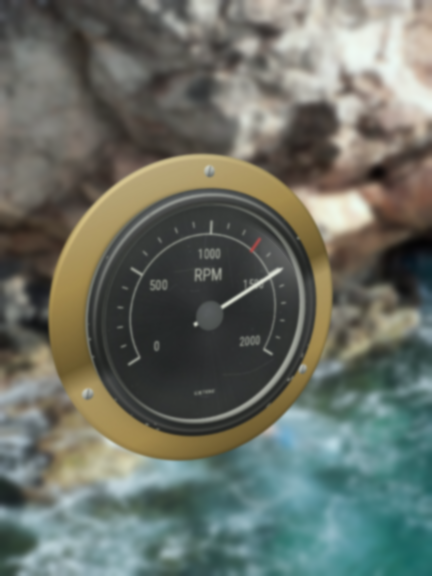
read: 1500 rpm
